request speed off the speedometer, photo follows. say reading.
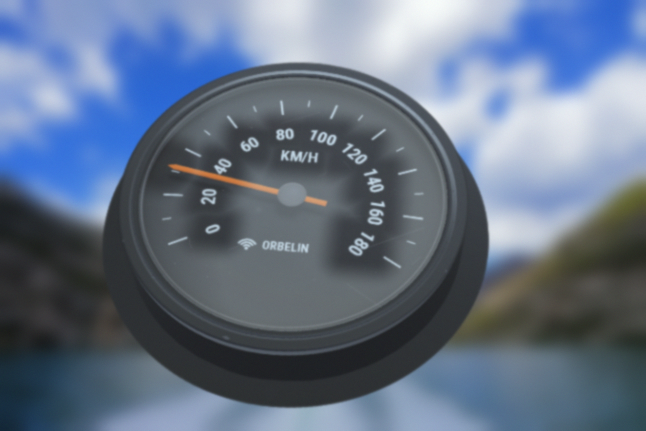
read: 30 km/h
